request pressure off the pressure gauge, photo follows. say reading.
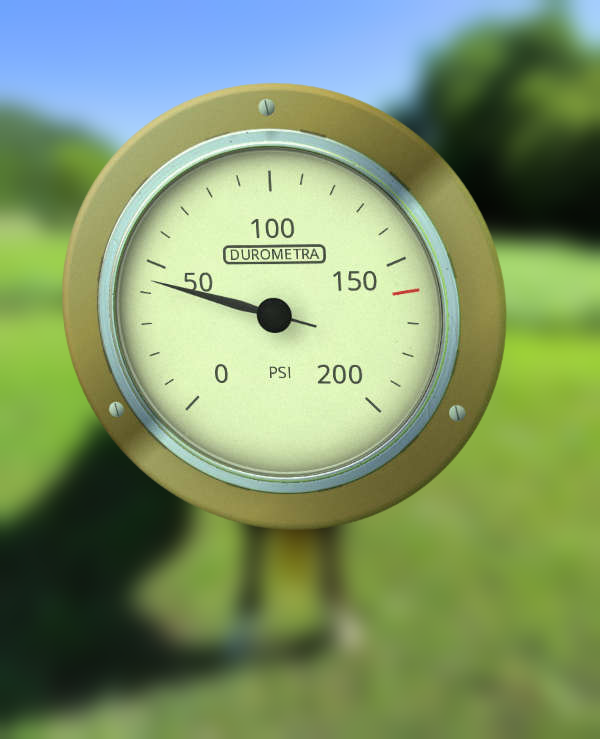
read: 45 psi
